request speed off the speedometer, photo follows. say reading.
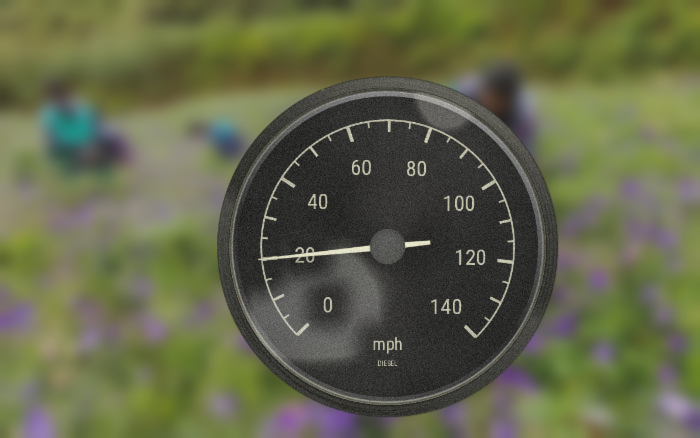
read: 20 mph
